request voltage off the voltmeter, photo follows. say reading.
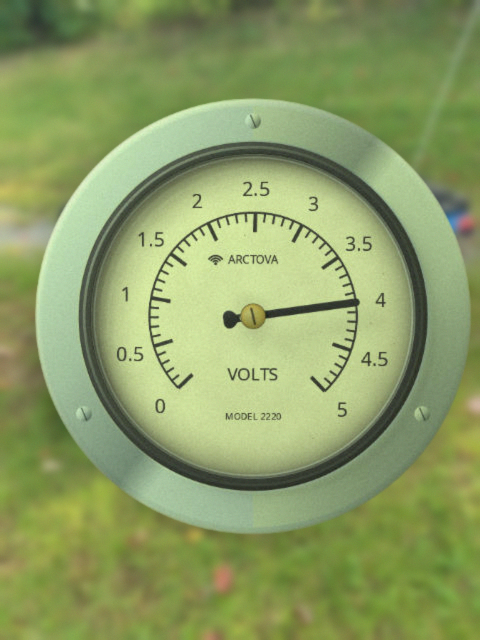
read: 4 V
